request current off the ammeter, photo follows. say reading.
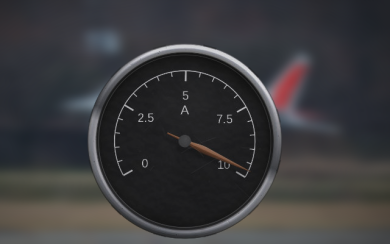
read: 9.75 A
